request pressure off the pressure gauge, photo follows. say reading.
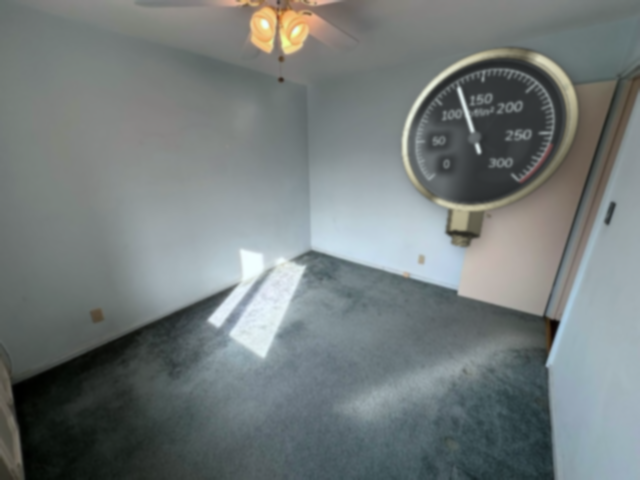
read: 125 psi
